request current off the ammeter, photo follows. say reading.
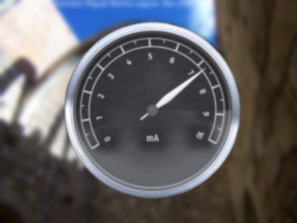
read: 7.25 mA
